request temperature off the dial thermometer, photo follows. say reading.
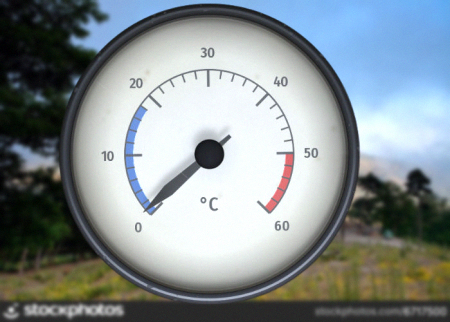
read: 1 °C
